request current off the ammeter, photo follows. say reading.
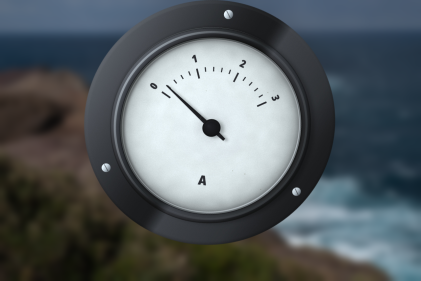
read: 0.2 A
